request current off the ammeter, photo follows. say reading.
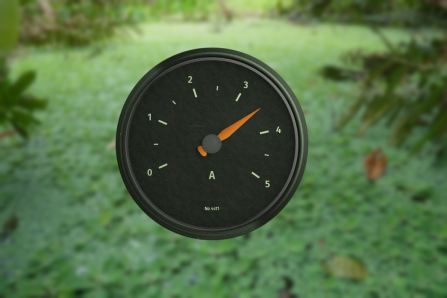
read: 3.5 A
